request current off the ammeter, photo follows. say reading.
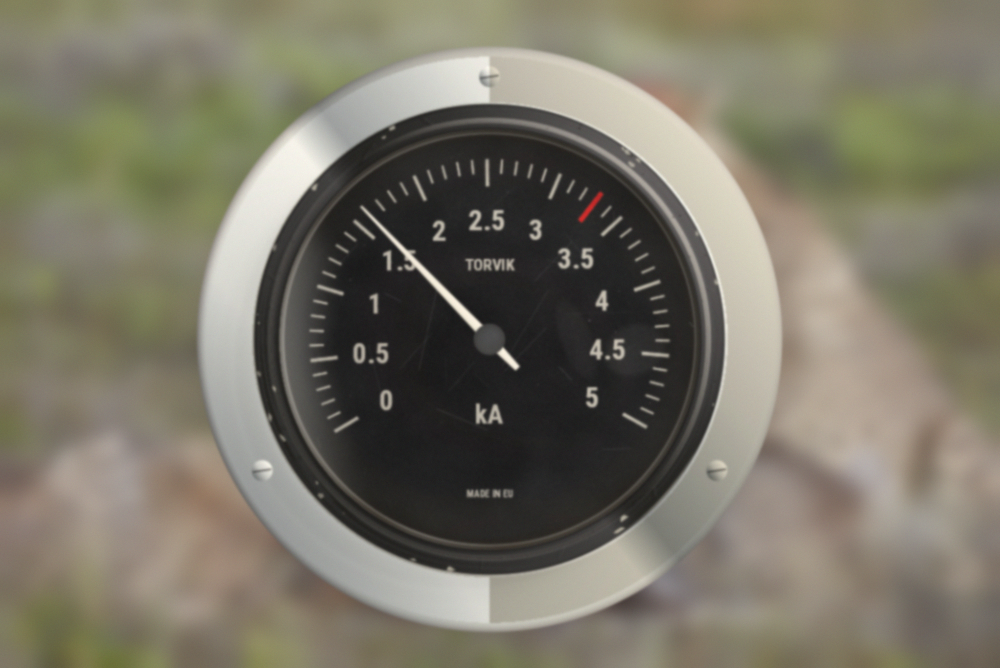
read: 1.6 kA
